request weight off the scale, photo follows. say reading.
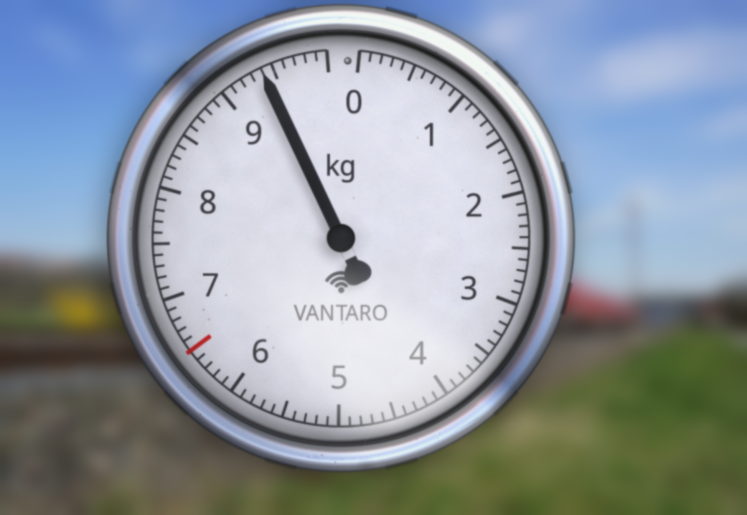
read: 9.4 kg
